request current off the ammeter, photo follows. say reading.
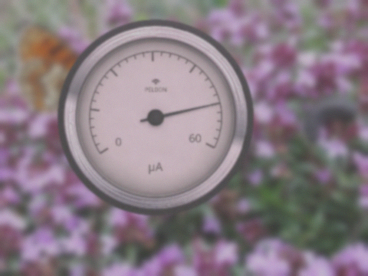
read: 50 µA
